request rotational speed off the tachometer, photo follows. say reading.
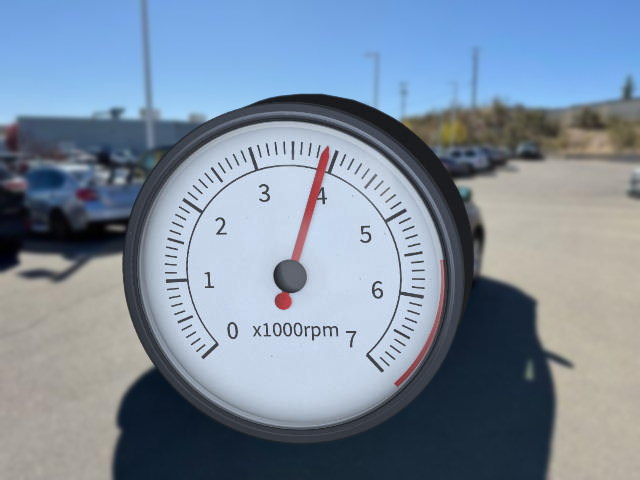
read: 3900 rpm
